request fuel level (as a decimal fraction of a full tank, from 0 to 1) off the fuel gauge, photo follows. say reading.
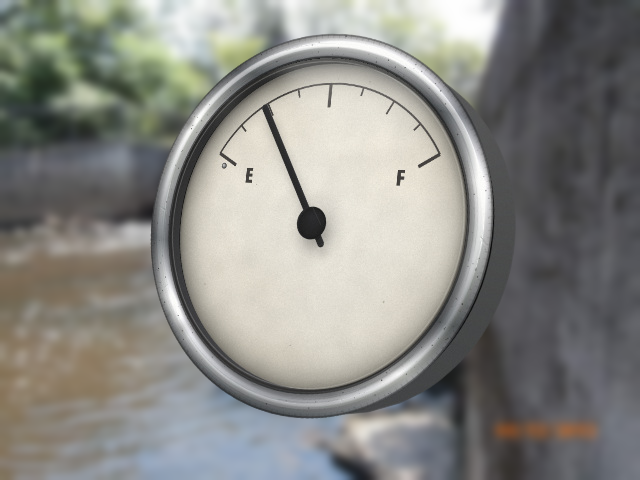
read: 0.25
